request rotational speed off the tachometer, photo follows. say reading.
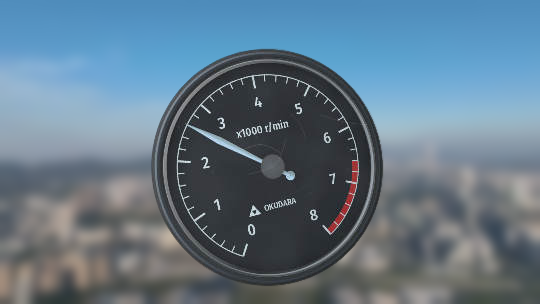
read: 2600 rpm
